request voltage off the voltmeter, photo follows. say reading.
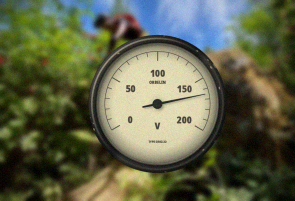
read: 165 V
